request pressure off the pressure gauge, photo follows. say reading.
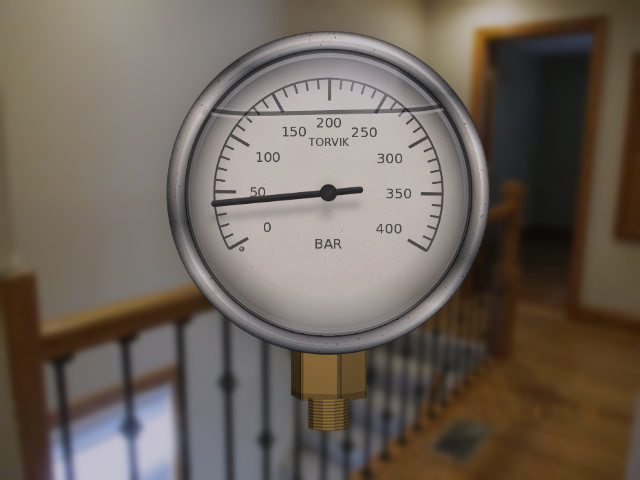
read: 40 bar
